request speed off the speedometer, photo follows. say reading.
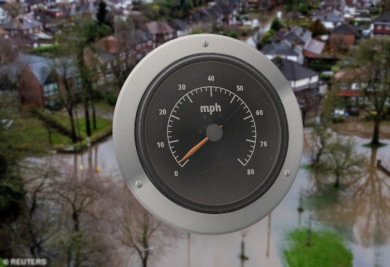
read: 2 mph
